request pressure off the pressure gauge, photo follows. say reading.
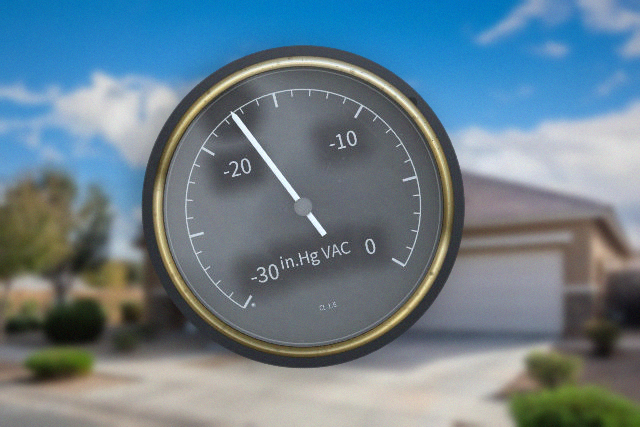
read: -17.5 inHg
